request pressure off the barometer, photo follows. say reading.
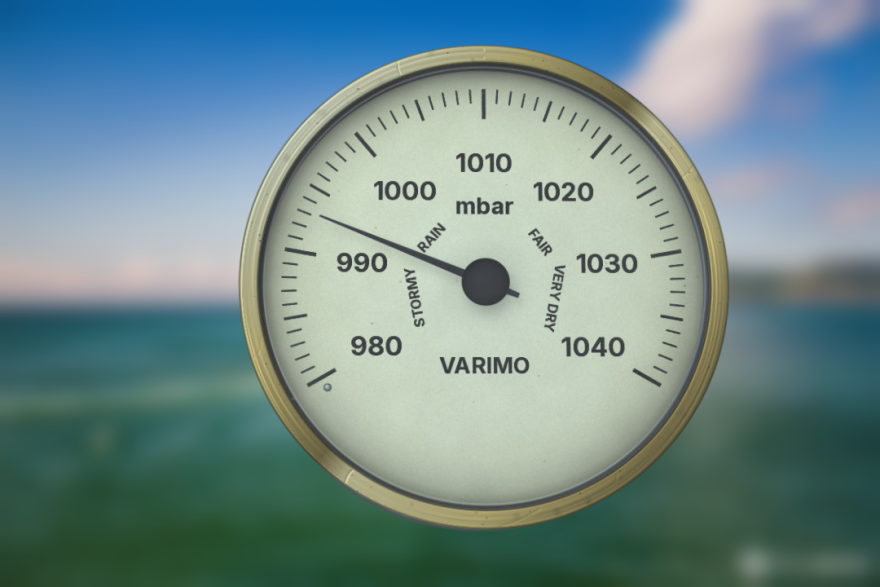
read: 993 mbar
